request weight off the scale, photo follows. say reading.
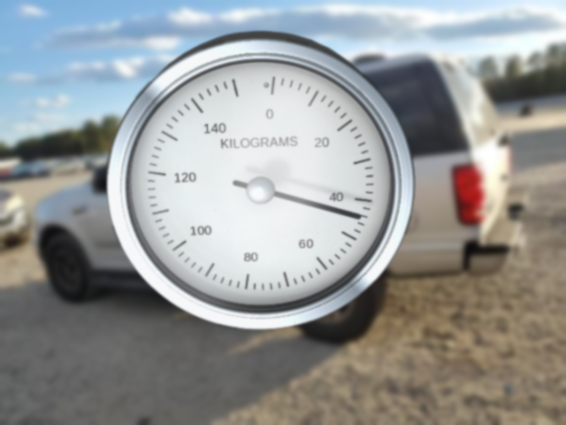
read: 44 kg
